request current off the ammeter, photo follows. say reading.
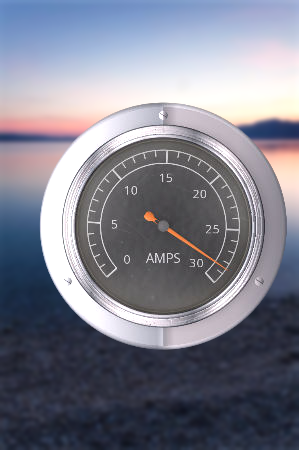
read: 28.5 A
